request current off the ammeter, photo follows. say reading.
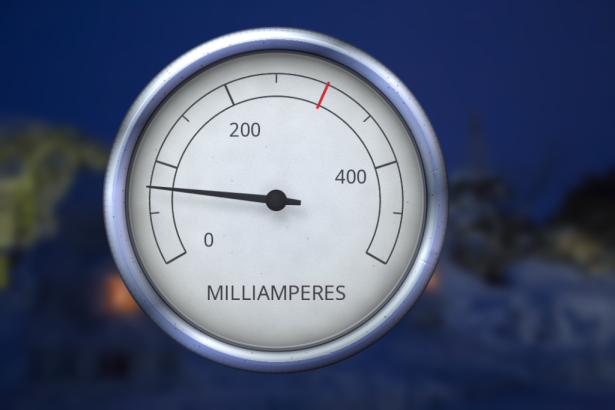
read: 75 mA
